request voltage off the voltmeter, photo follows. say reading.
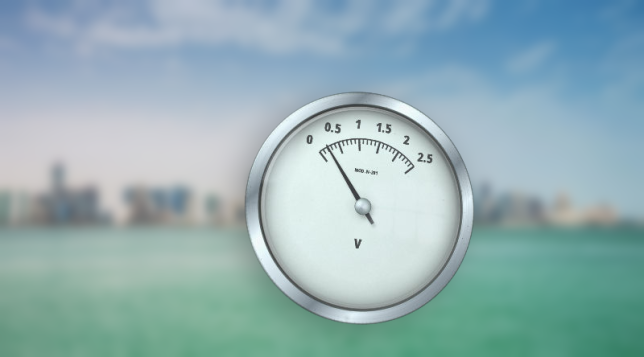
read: 0.2 V
